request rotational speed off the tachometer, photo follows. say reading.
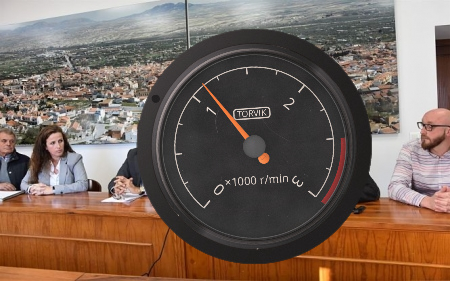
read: 1125 rpm
